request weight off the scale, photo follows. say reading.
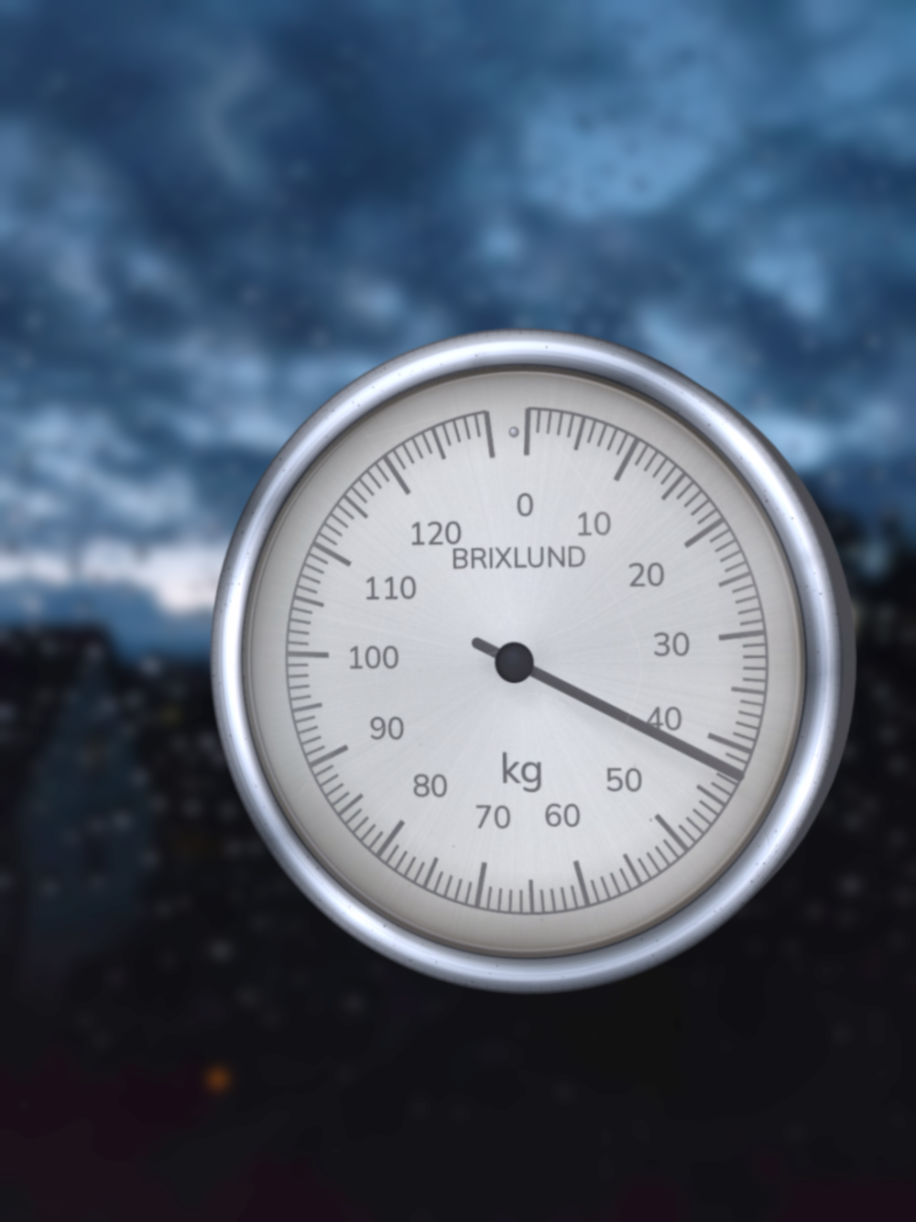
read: 42 kg
